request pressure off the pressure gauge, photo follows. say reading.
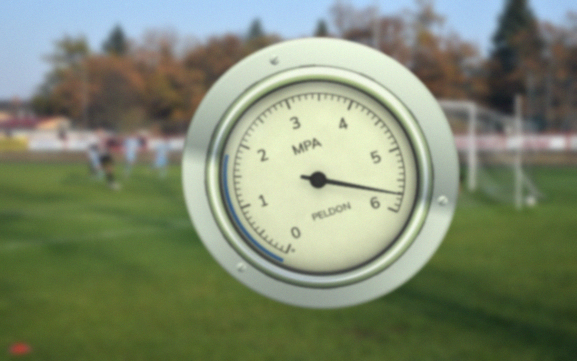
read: 5.7 MPa
